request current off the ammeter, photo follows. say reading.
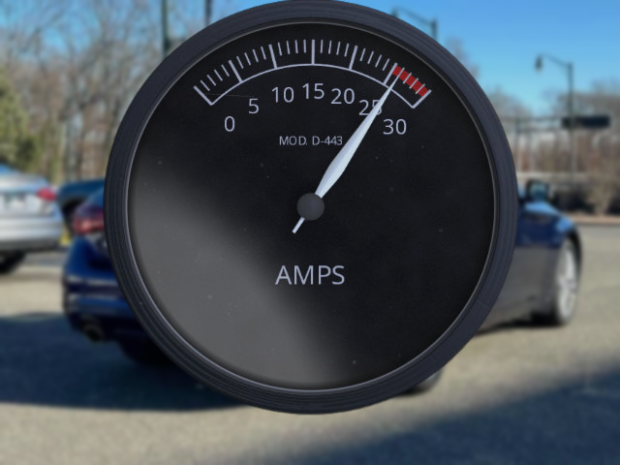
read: 26 A
